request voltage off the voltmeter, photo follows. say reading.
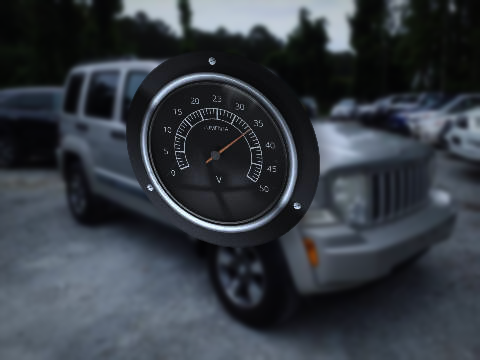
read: 35 V
